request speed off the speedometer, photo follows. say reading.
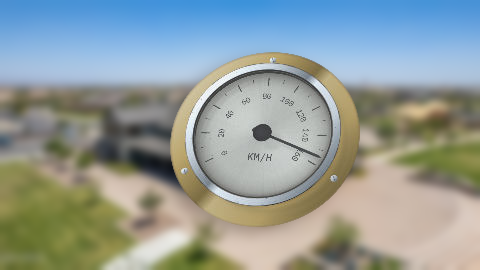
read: 155 km/h
